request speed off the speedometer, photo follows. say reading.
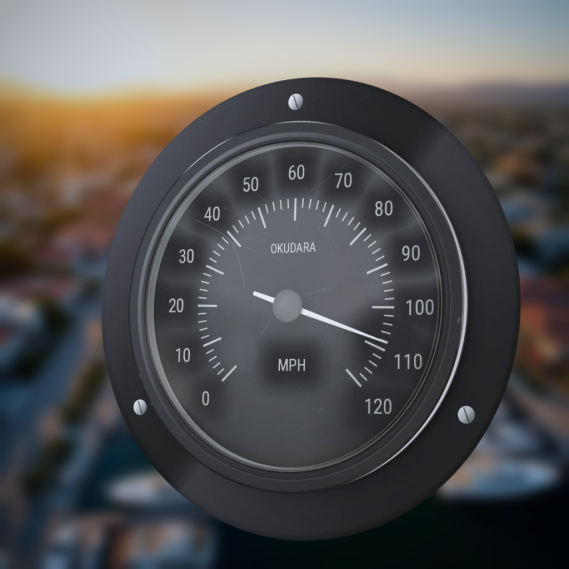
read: 108 mph
